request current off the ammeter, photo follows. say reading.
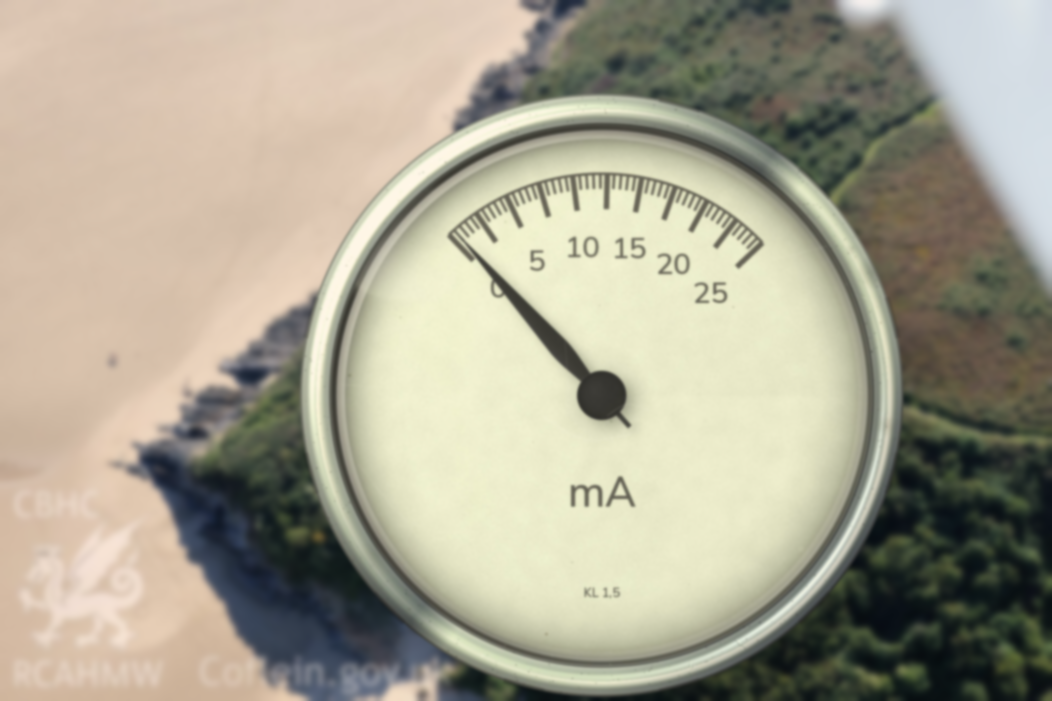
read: 0.5 mA
